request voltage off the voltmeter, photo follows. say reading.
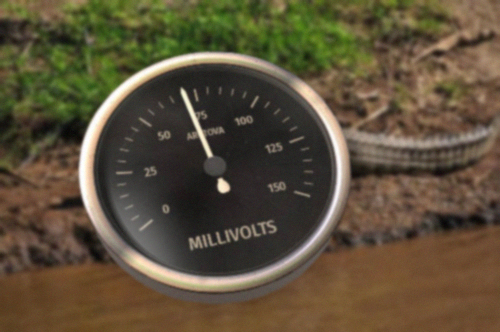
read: 70 mV
